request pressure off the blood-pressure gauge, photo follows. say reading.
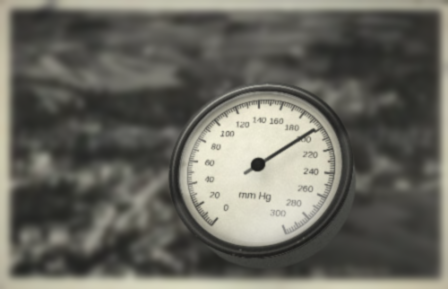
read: 200 mmHg
